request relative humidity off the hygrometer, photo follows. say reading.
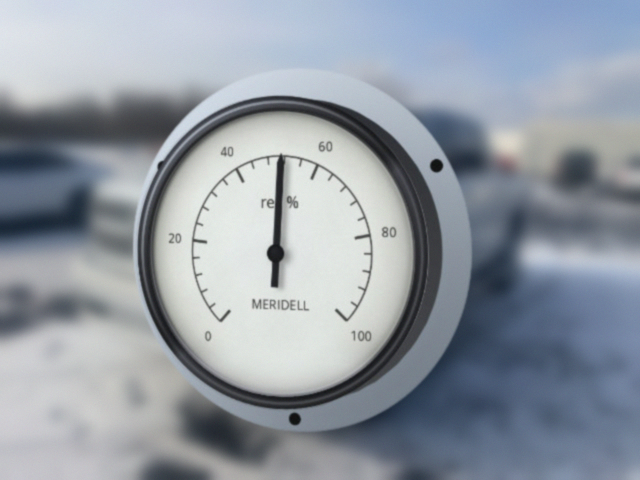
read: 52 %
